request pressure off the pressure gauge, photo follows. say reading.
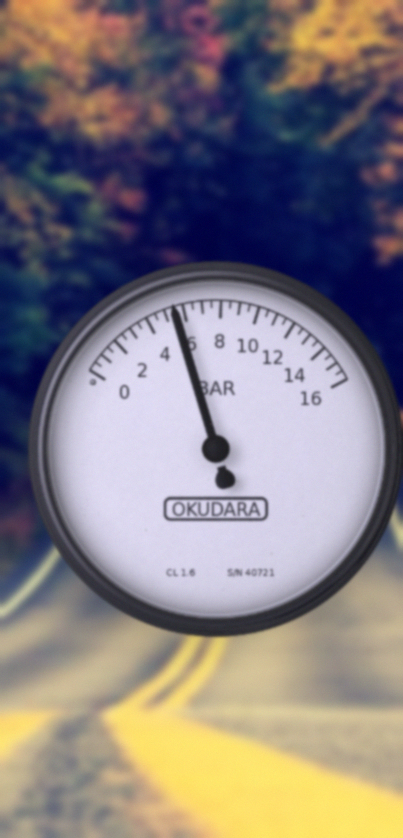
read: 5.5 bar
